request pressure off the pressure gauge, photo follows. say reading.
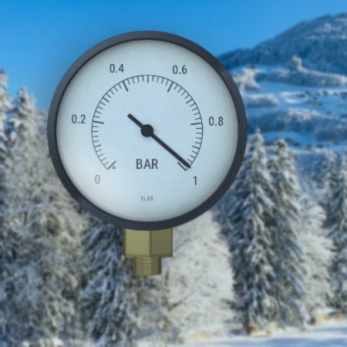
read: 0.98 bar
